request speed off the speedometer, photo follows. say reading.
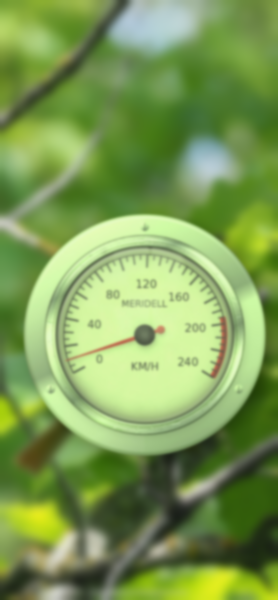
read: 10 km/h
